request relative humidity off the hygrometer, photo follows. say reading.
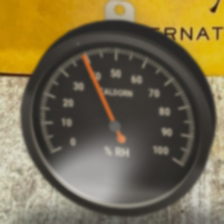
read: 40 %
